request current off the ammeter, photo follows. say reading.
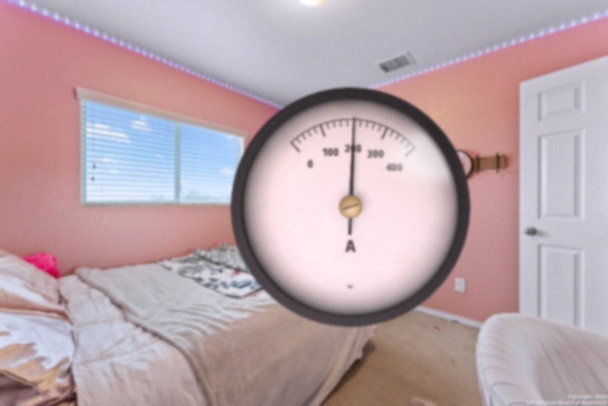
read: 200 A
